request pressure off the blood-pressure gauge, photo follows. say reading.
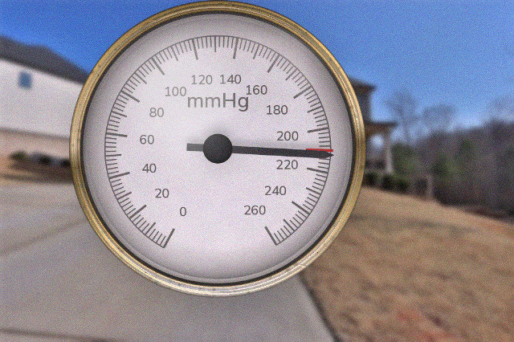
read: 212 mmHg
